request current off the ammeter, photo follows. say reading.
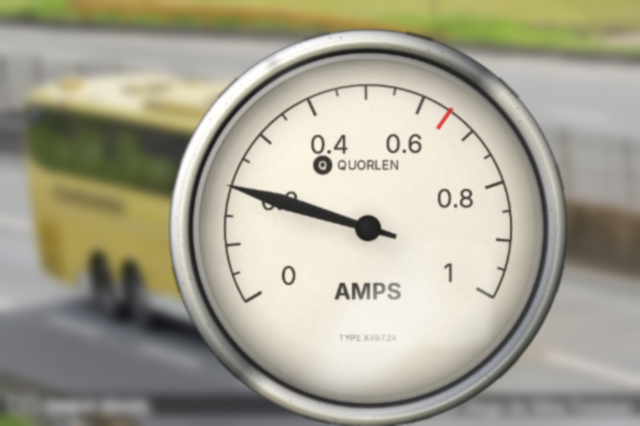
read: 0.2 A
